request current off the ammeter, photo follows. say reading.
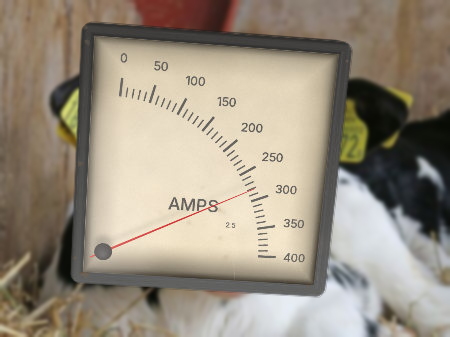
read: 280 A
